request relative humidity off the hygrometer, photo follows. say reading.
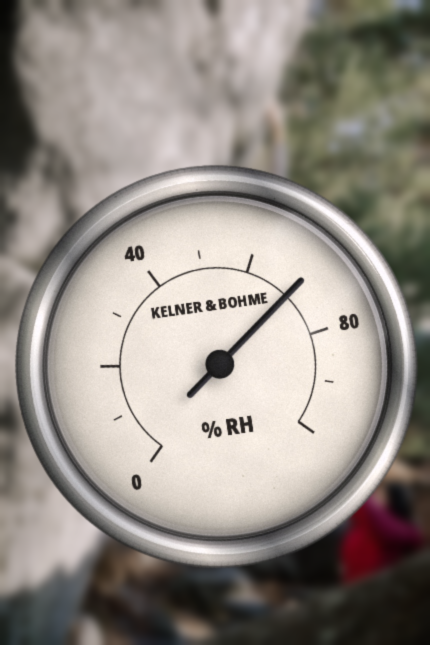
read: 70 %
